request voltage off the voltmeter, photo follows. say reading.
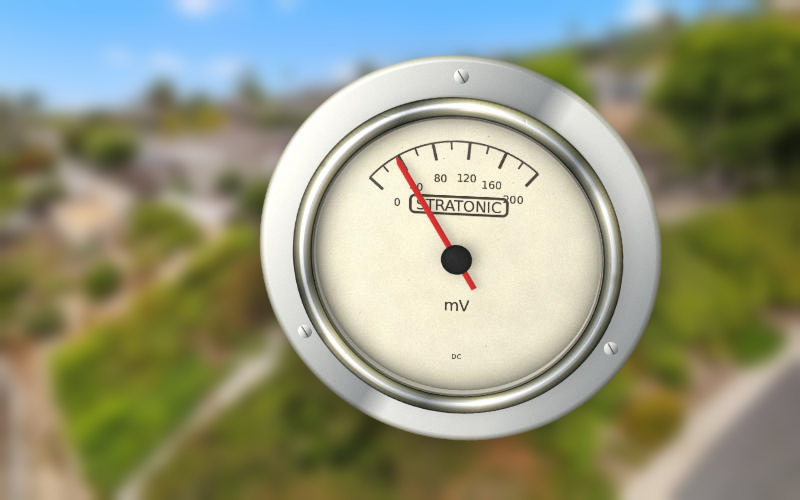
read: 40 mV
